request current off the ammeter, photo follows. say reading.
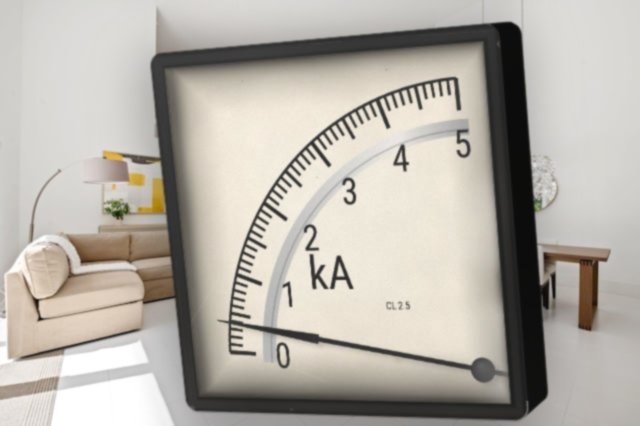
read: 0.4 kA
